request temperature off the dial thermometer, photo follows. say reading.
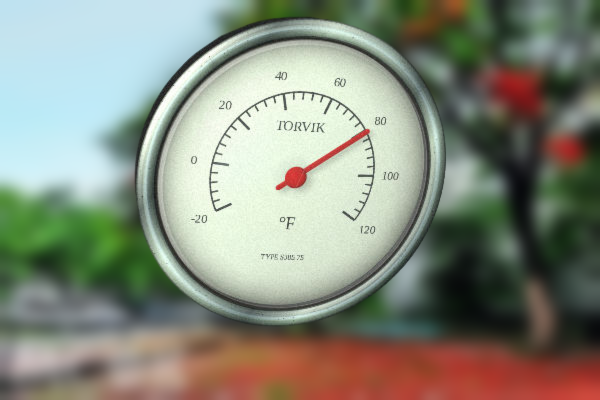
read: 80 °F
